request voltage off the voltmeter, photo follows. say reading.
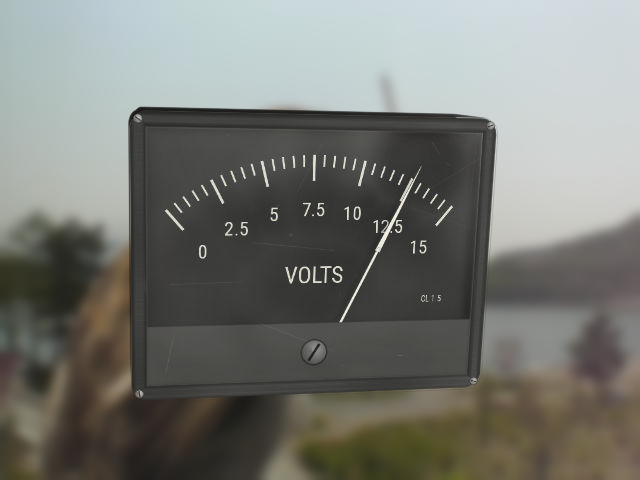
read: 12.5 V
